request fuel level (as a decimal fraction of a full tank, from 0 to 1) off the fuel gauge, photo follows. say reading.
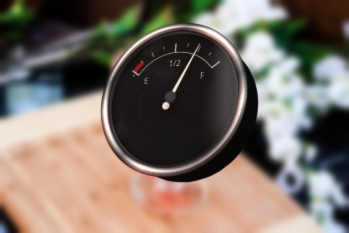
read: 0.75
